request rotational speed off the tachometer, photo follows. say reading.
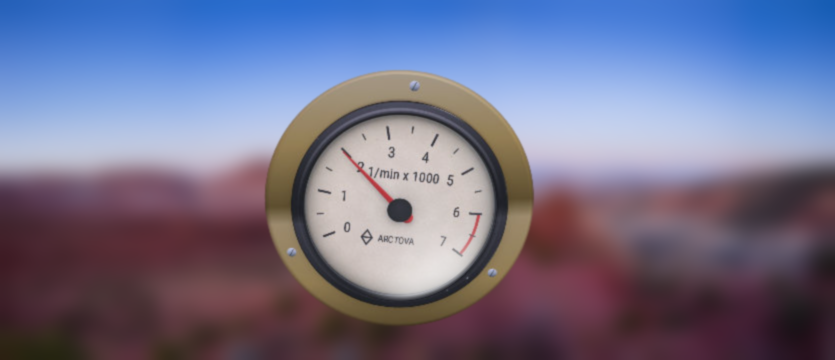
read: 2000 rpm
